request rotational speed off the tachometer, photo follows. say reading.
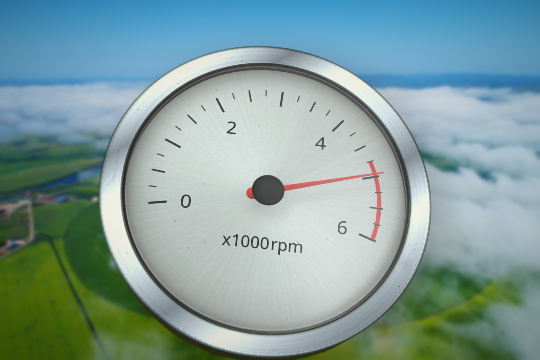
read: 5000 rpm
